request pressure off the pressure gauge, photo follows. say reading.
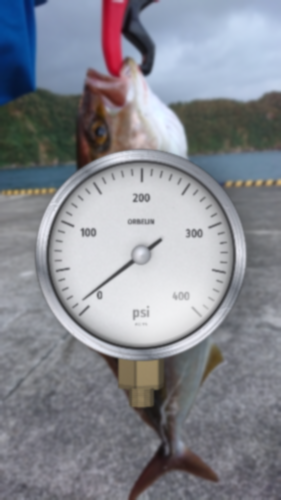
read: 10 psi
